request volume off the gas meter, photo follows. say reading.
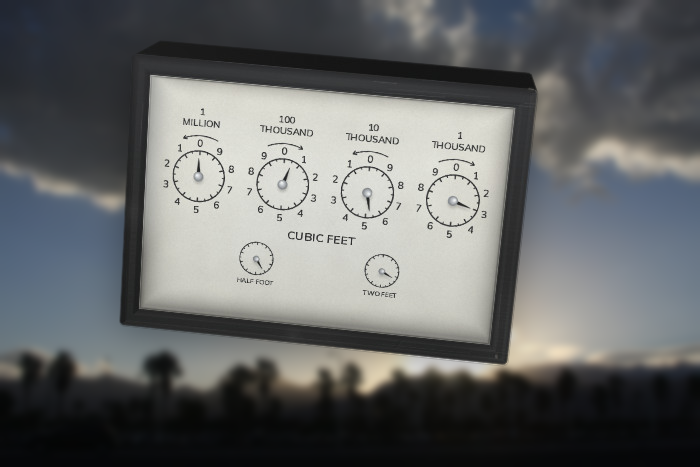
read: 5300 ft³
